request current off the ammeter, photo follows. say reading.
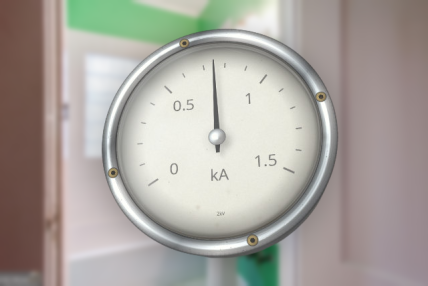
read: 0.75 kA
